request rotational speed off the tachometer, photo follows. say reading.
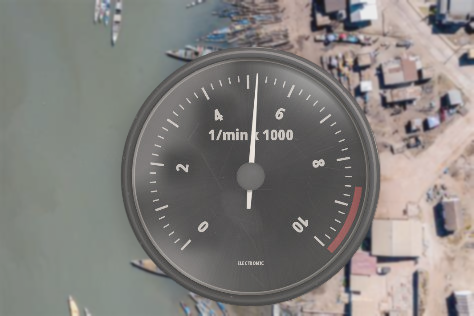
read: 5200 rpm
